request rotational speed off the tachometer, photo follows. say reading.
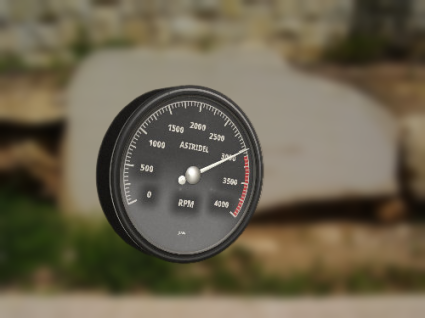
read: 3000 rpm
